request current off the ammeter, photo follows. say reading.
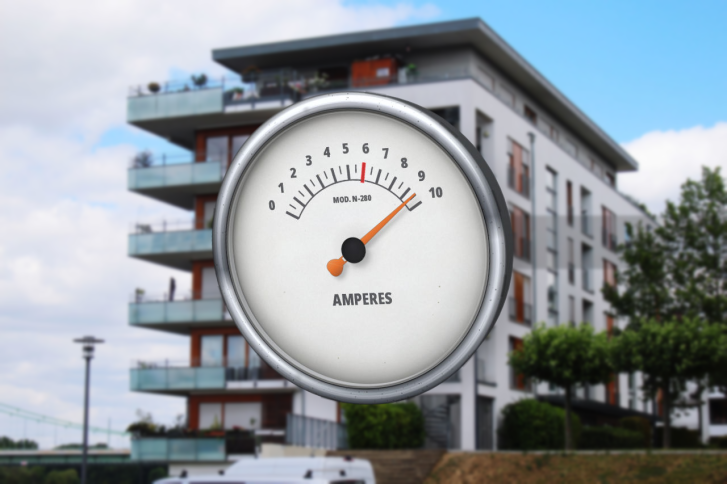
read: 9.5 A
